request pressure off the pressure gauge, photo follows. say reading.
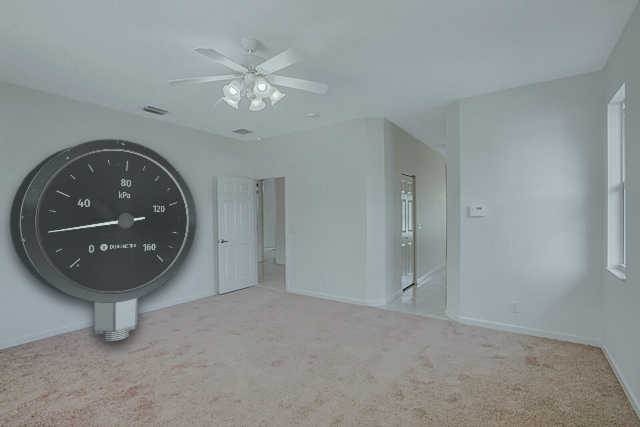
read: 20 kPa
